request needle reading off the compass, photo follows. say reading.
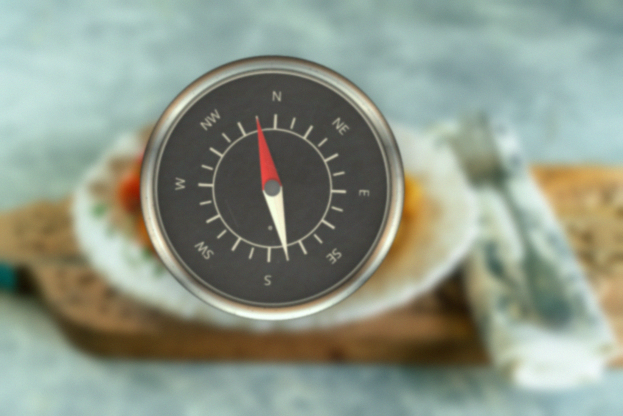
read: 345 °
